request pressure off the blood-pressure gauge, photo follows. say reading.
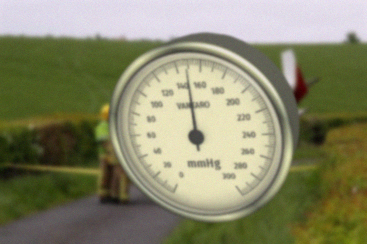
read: 150 mmHg
